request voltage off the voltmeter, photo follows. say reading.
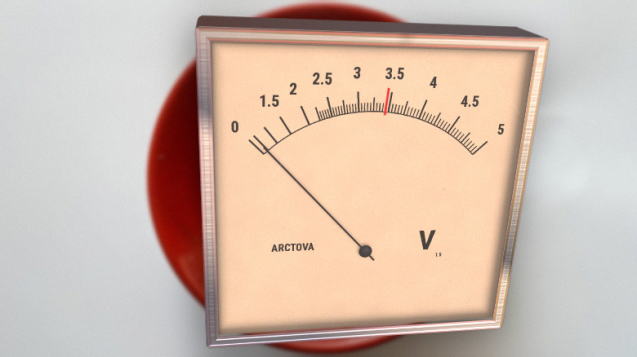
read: 0.5 V
